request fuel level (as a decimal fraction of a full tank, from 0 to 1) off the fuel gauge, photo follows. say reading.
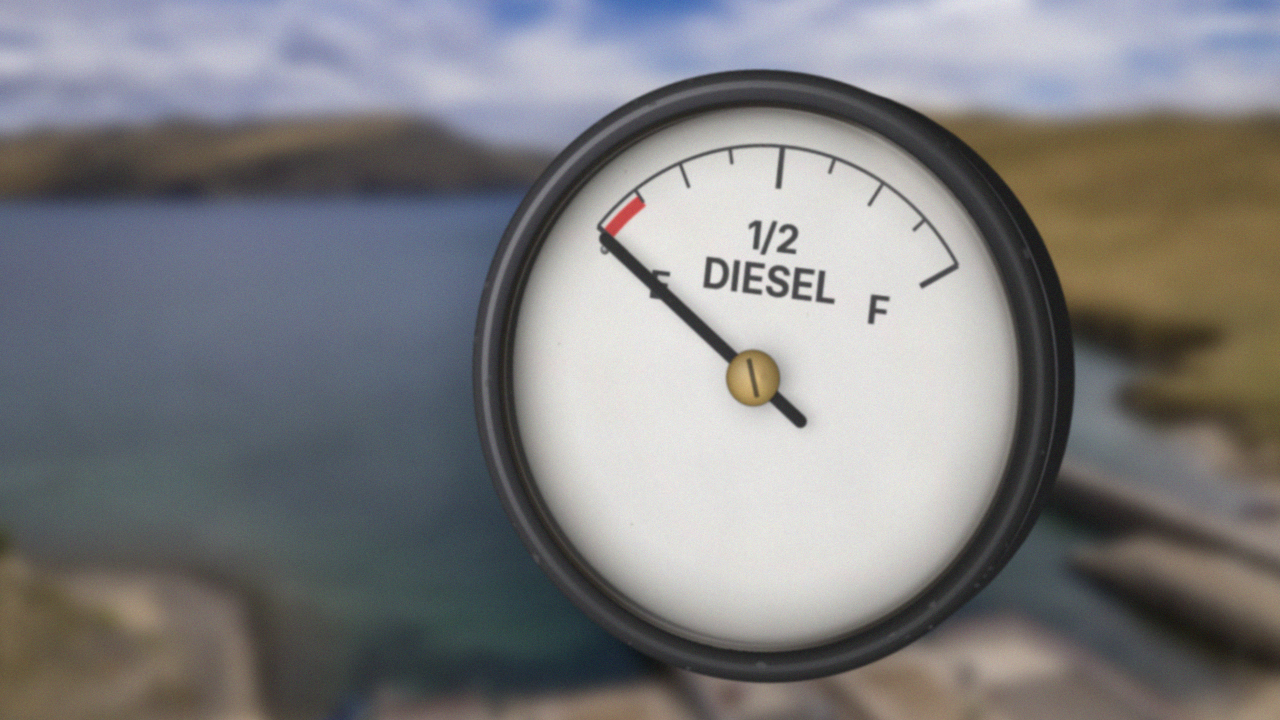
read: 0
